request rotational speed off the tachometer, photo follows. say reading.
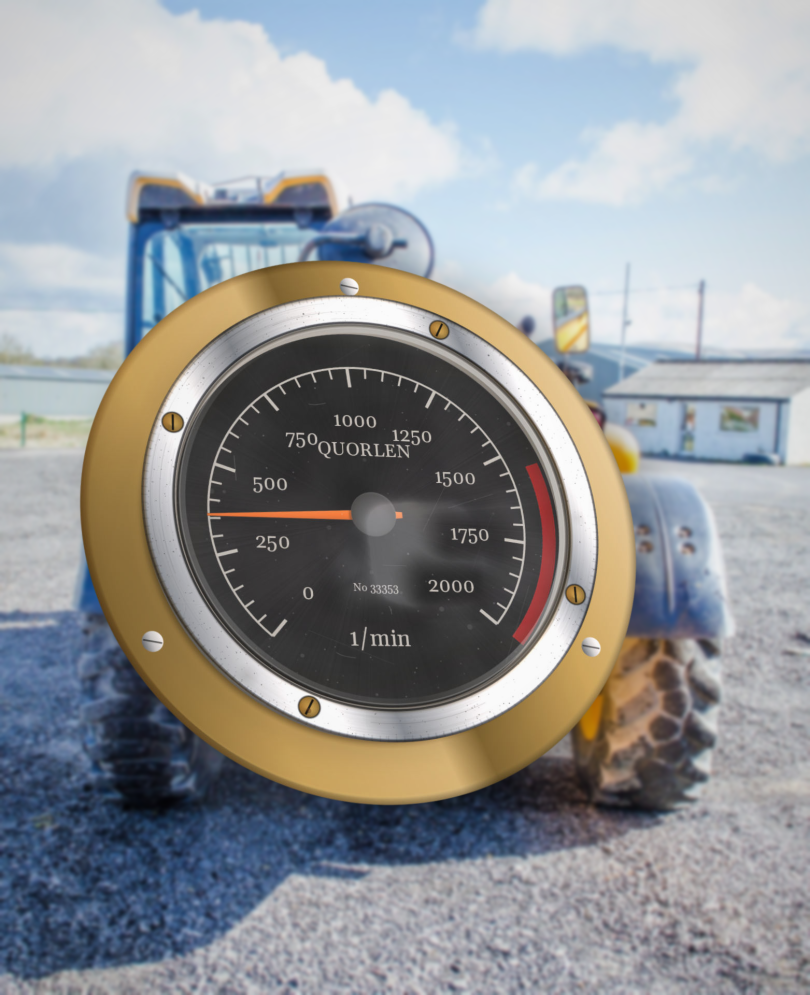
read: 350 rpm
